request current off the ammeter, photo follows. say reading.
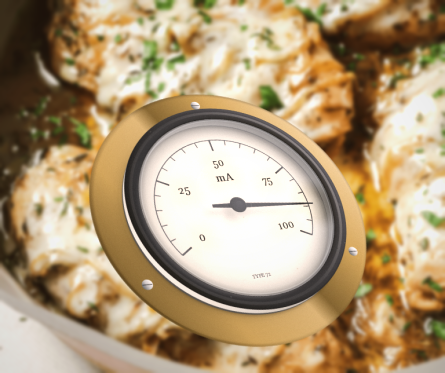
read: 90 mA
